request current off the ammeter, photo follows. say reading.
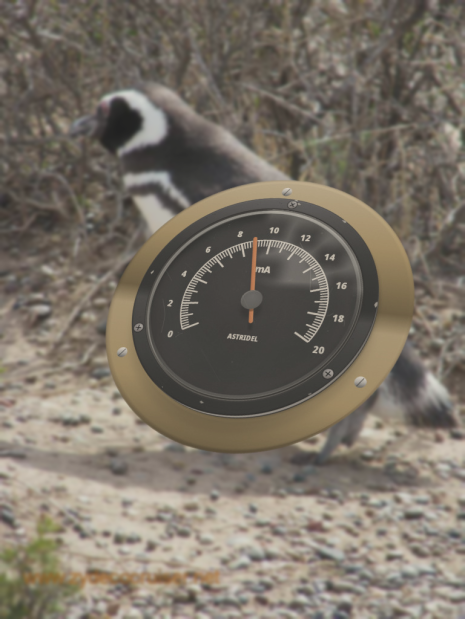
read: 9 mA
